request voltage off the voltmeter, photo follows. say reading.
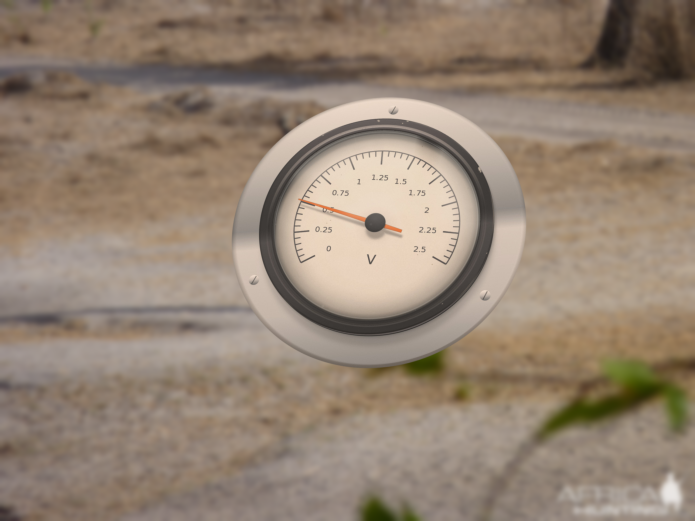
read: 0.5 V
